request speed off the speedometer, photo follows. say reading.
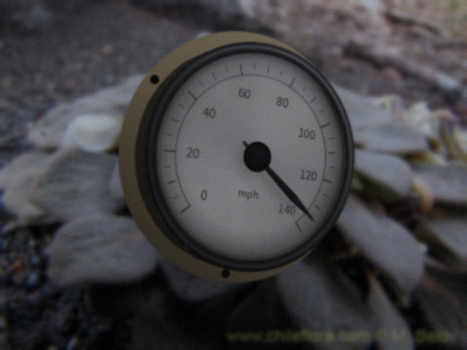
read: 135 mph
